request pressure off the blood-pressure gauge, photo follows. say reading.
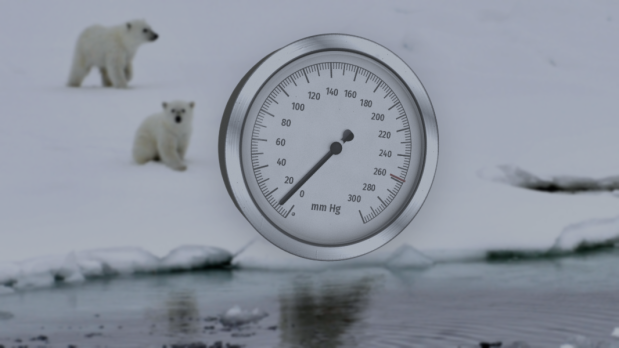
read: 10 mmHg
